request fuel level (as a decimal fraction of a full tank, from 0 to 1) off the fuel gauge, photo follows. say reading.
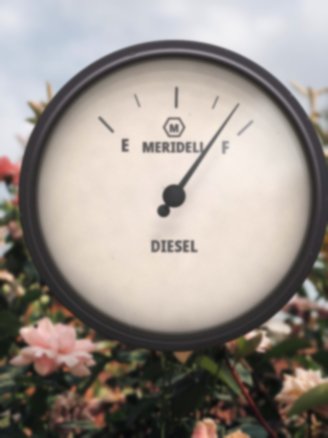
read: 0.875
